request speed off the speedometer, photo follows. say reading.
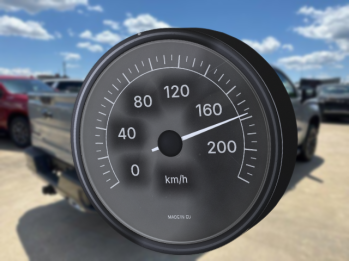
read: 177.5 km/h
